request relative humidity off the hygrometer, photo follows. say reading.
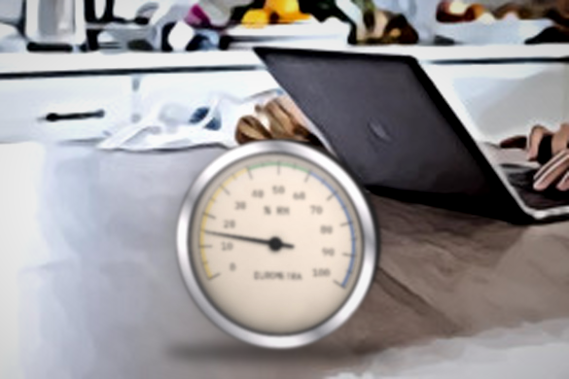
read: 15 %
